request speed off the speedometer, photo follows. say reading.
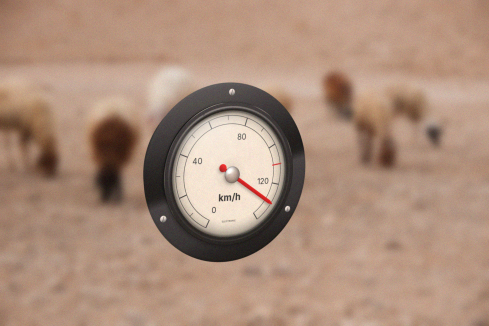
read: 130 km/h
